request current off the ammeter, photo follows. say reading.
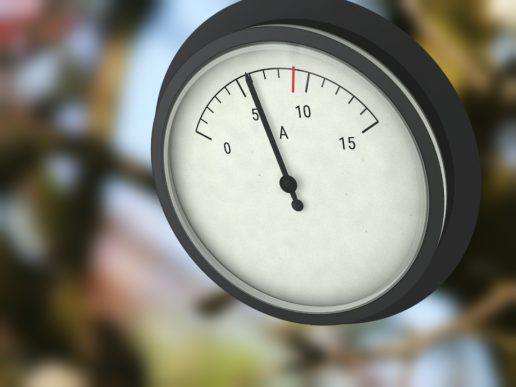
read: 6 A
